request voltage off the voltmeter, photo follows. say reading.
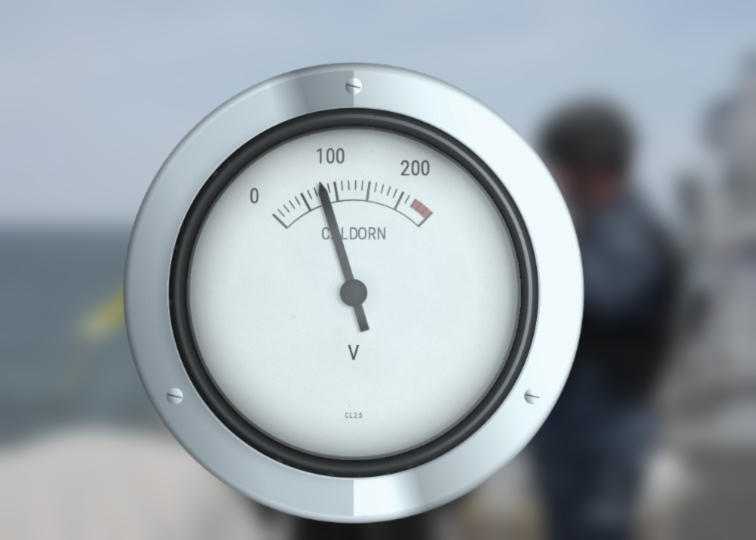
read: 80 V
